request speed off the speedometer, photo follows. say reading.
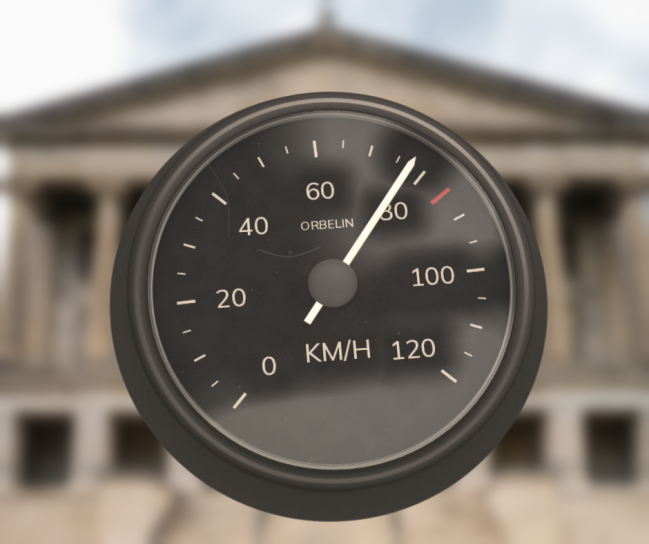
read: 77.5 km/h
